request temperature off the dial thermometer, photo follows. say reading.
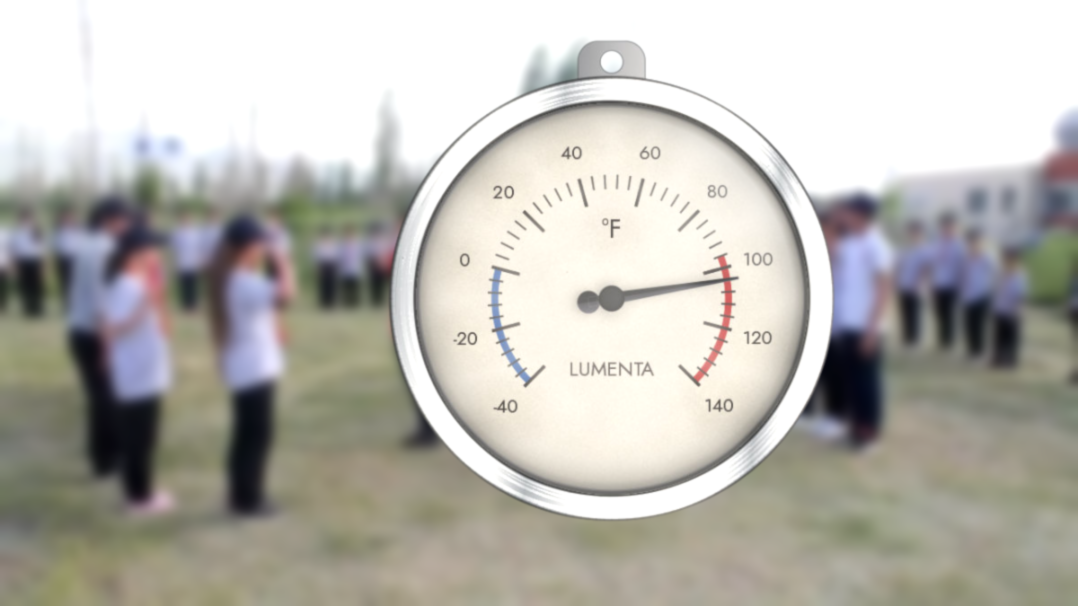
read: 104 °F
